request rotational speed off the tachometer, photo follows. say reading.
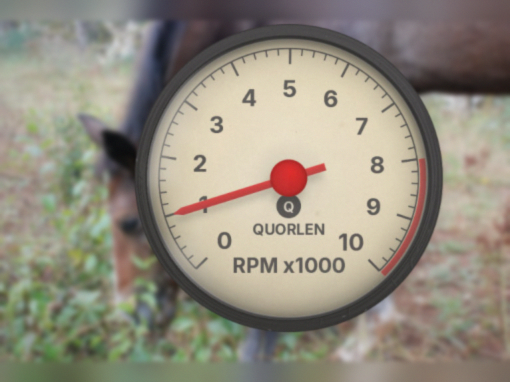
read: 1000 rpm
